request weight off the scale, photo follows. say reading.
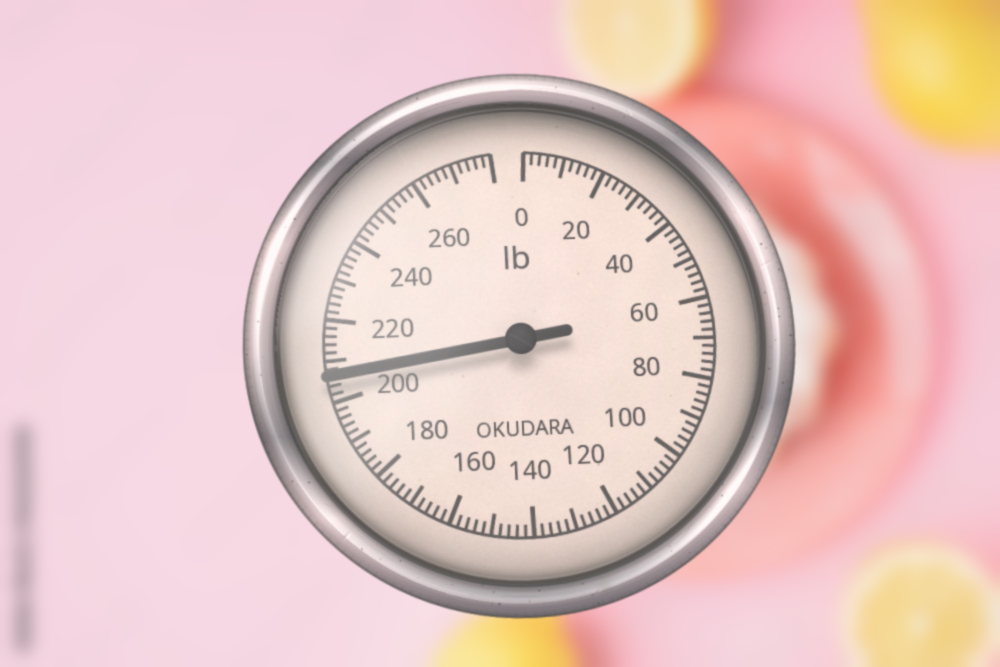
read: 206 lb
